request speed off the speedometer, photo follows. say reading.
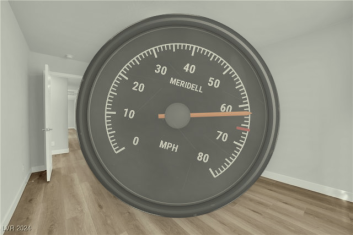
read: 62 mph
